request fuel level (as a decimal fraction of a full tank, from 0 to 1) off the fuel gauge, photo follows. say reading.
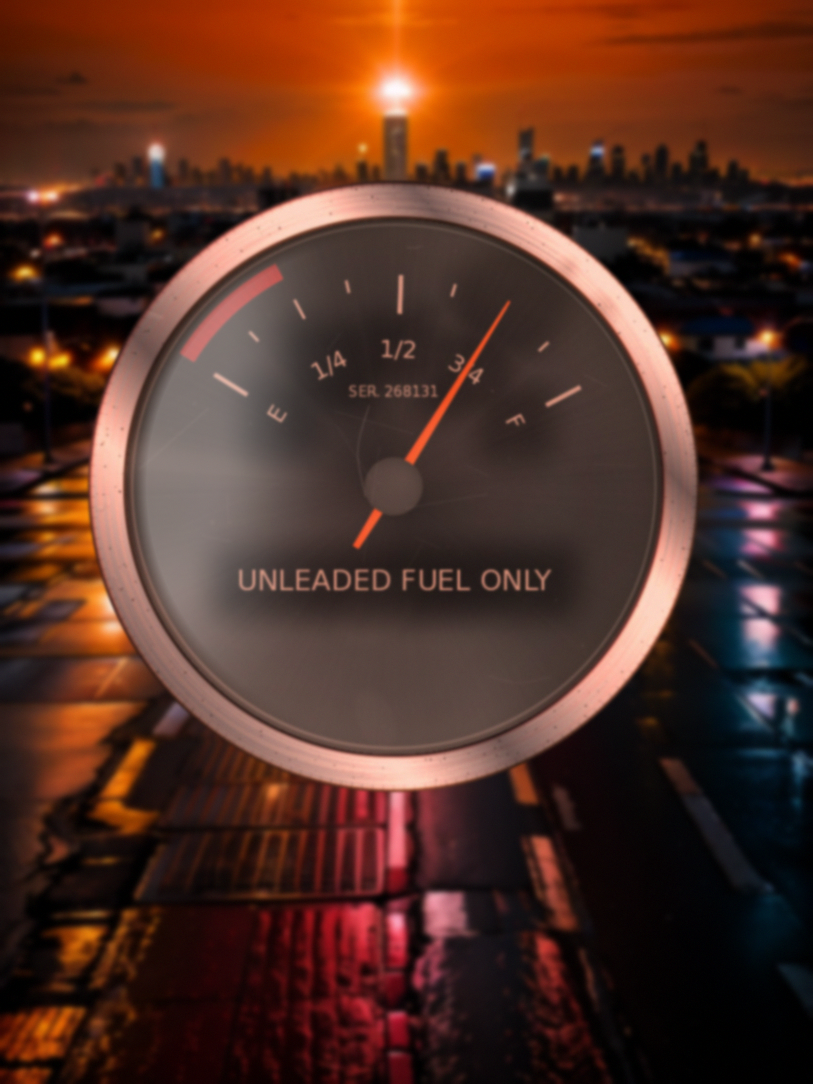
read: 0.75
